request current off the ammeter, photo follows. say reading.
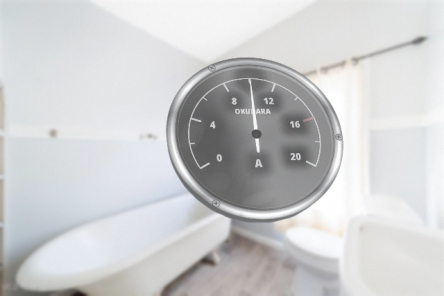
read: 10 A
